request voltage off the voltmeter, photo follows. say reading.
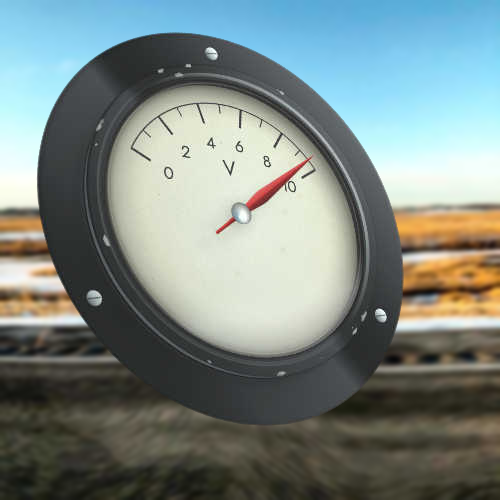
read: 9.5 V
